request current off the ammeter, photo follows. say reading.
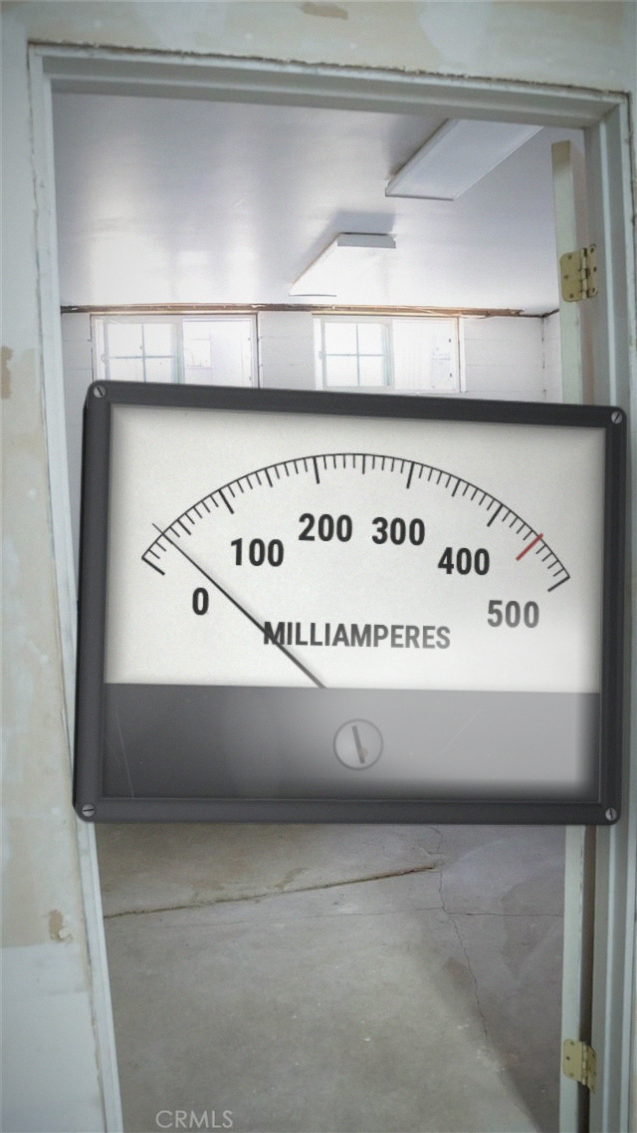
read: 30 mA
